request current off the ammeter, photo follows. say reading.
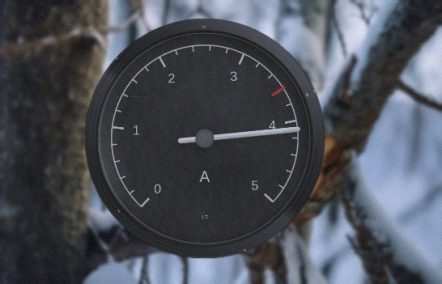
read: 4.1 A
